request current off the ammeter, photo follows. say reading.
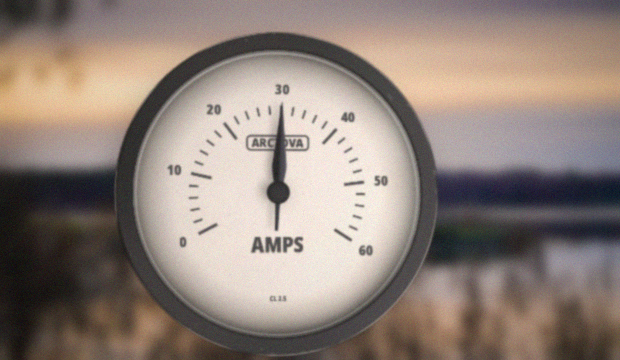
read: 30 A
